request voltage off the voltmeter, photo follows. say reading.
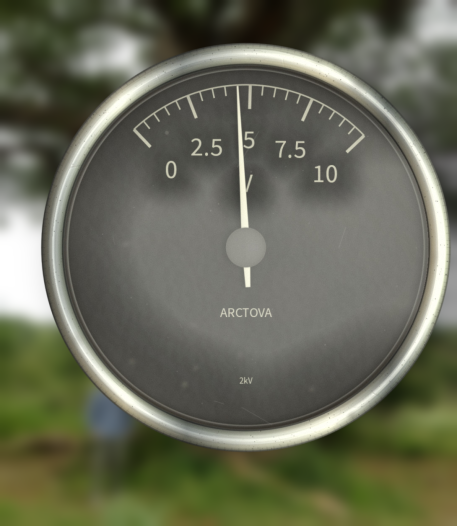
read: 4.5 V
